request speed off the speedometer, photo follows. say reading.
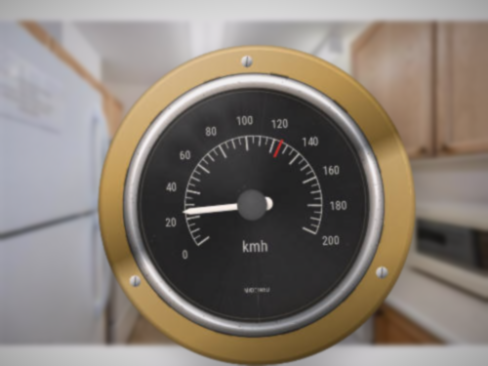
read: 25 km/h
